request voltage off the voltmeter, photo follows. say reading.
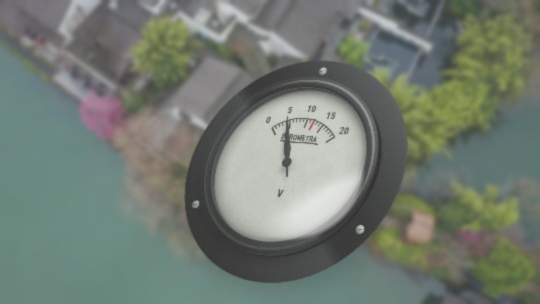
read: 5 V
